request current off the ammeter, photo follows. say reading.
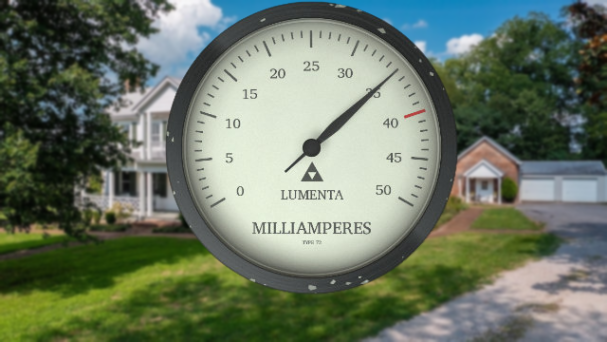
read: 35 mA
